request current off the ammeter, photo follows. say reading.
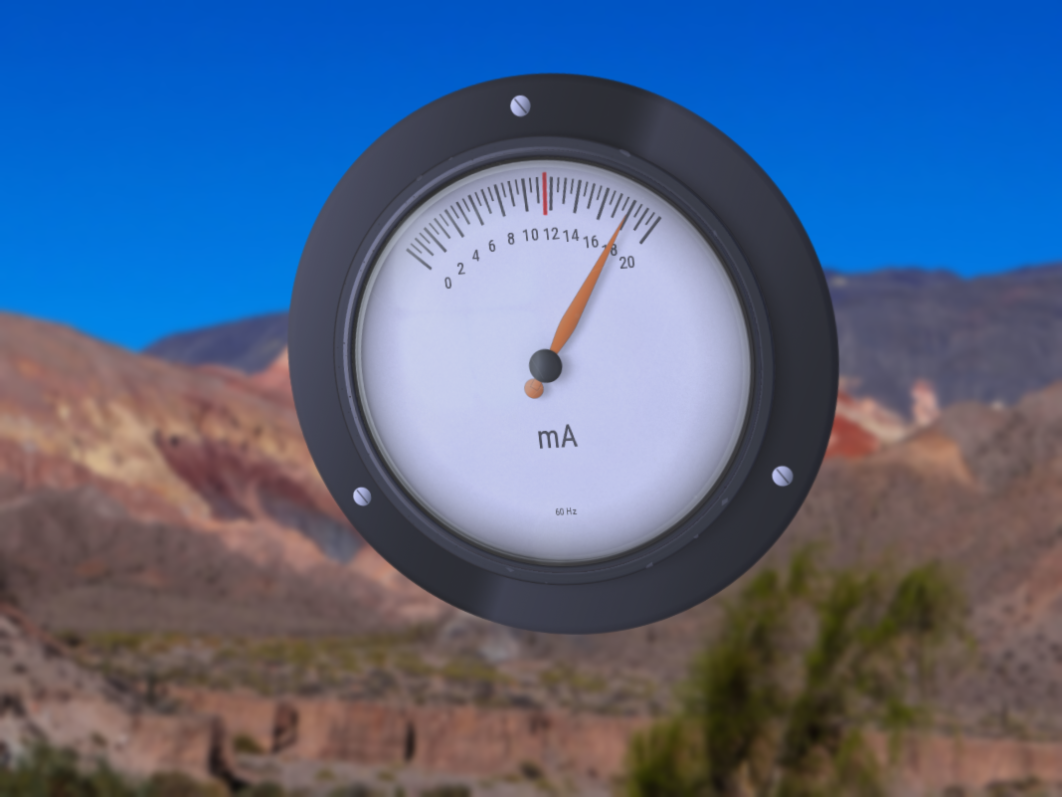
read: 18 mA
